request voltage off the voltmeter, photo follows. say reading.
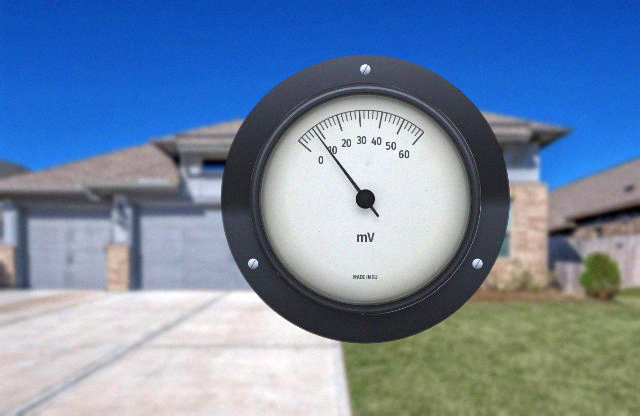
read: 8 mV
